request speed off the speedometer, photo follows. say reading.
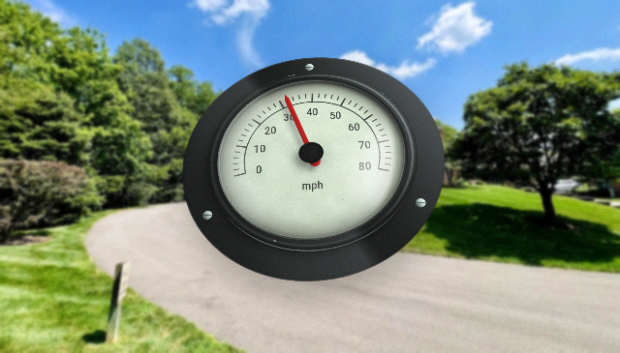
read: 32 mph
